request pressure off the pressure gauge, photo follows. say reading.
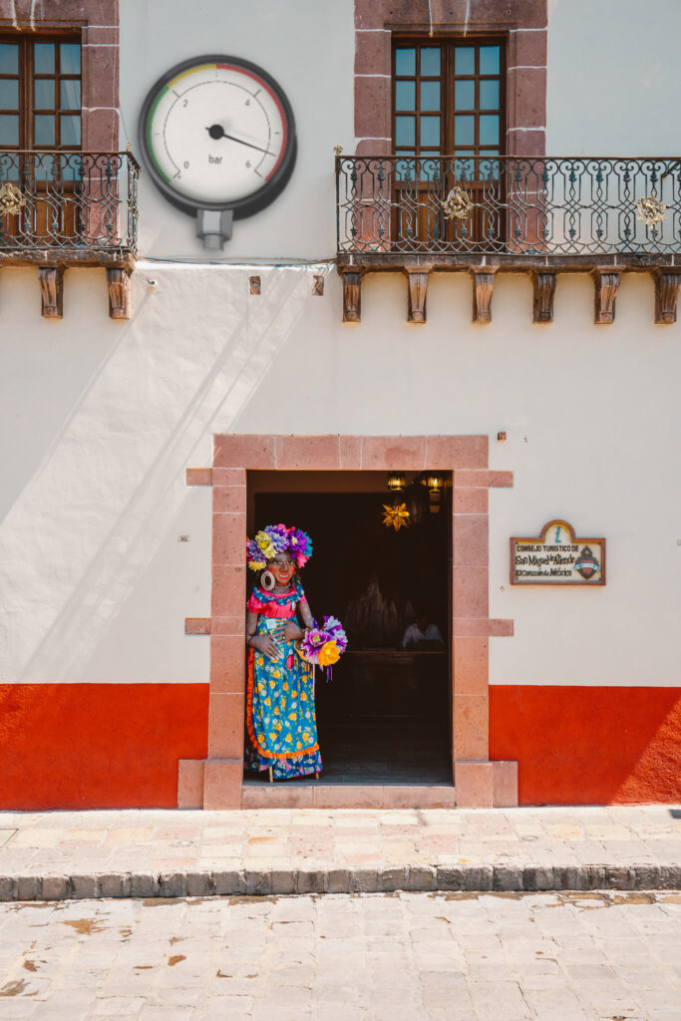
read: 5.5 bar
